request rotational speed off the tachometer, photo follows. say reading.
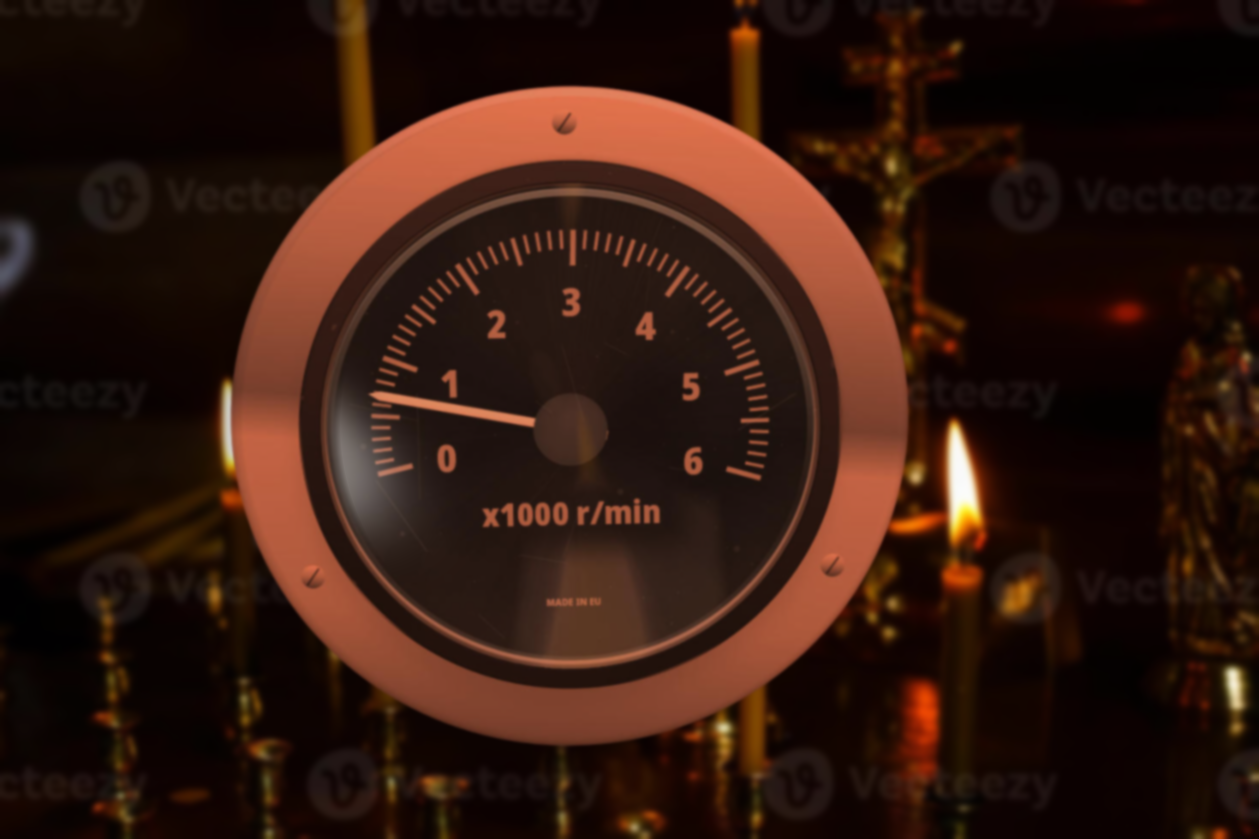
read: 700 rpm
